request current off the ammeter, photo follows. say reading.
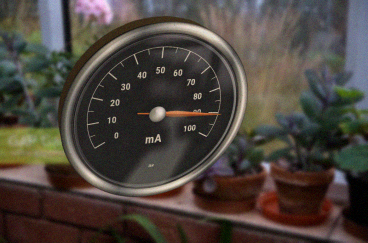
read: 90 mA
